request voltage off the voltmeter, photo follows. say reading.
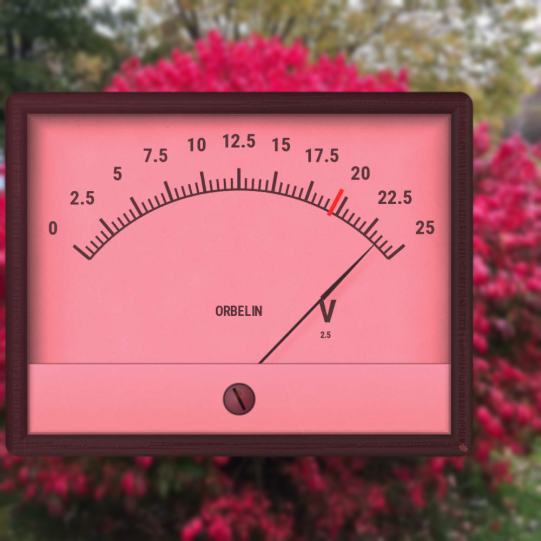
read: 23.5 V
